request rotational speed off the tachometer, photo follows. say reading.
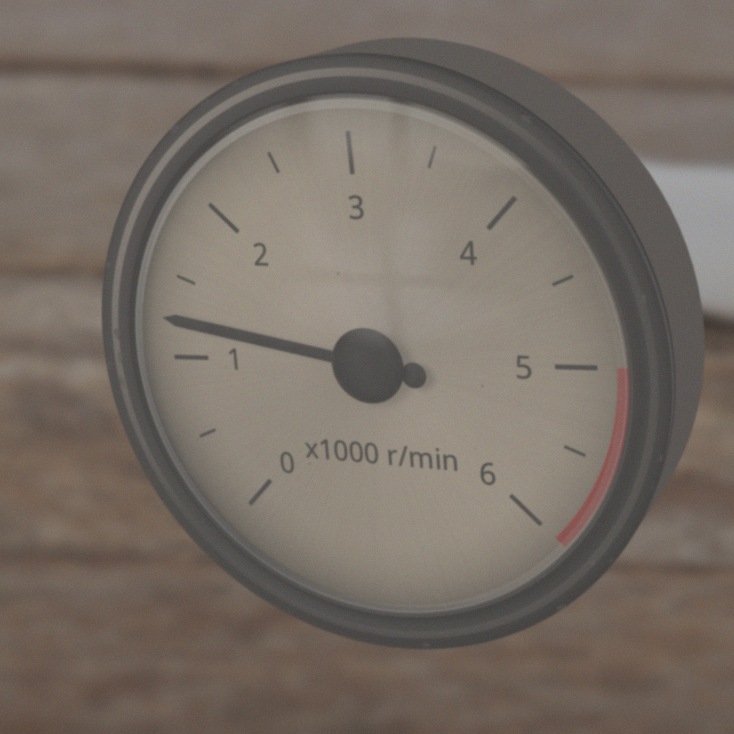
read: 1250 rpm
